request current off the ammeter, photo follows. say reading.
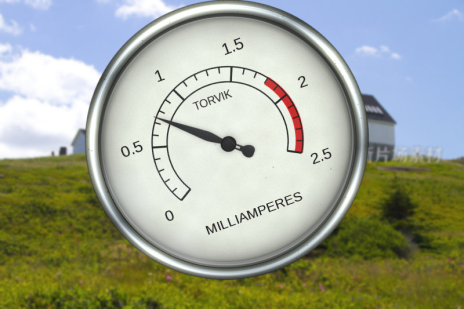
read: 0.75 mA
